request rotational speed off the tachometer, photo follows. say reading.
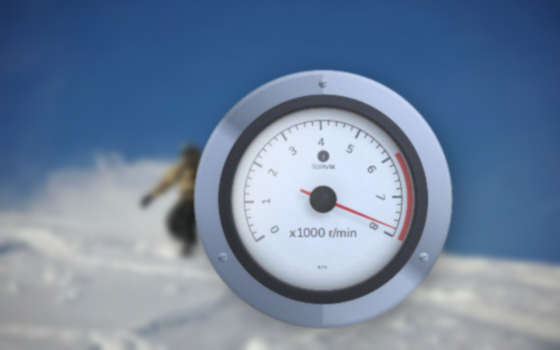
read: 7800 rpm
